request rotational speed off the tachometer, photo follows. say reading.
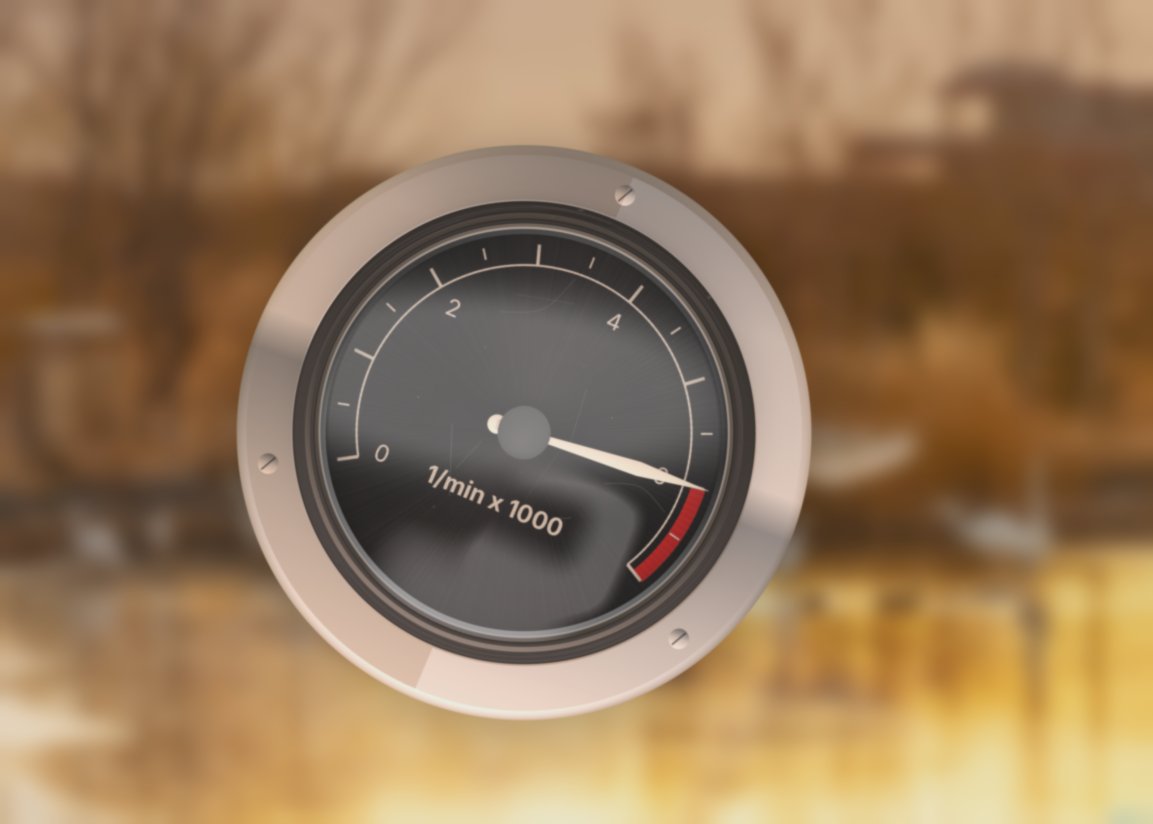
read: 6000 rpm
